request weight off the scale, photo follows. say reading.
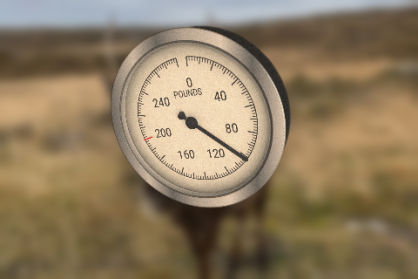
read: 100 lb
